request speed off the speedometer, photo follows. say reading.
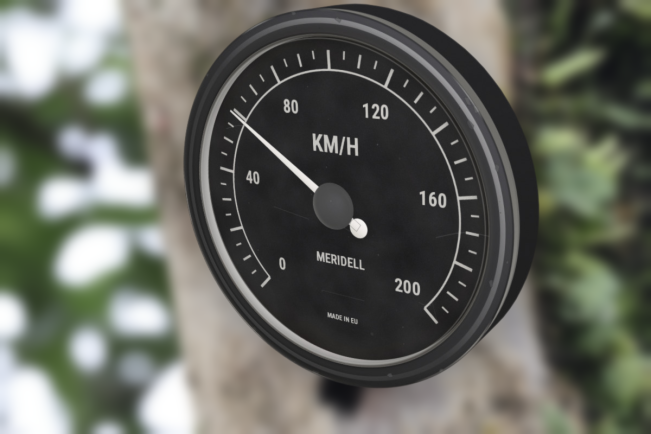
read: 60 km/h
